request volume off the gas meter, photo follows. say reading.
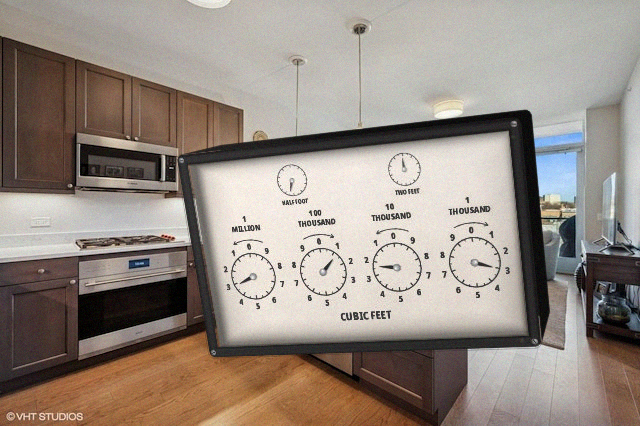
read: 312300 ft³
